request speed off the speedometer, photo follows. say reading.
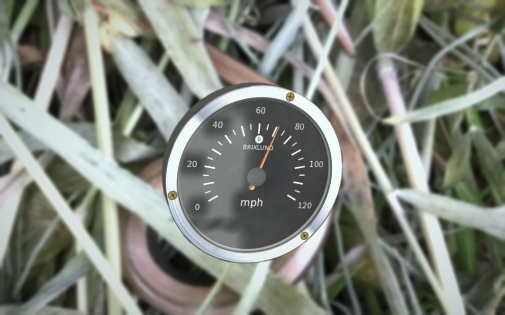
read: 70 mph
